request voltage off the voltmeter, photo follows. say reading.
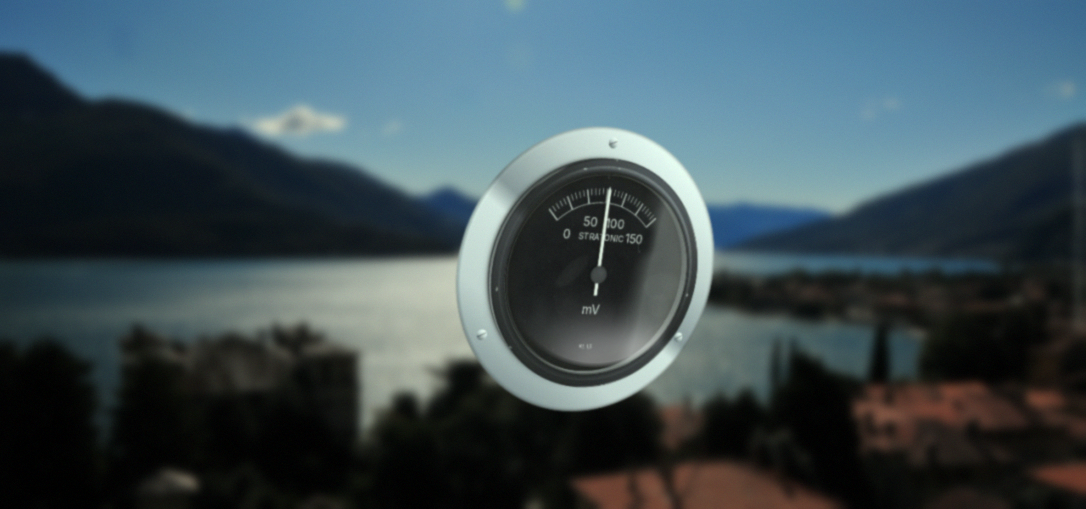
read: 75 mV
